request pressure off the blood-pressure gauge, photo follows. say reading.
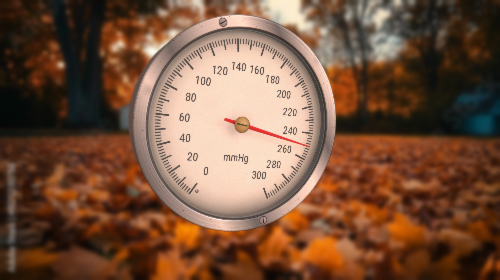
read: 250 mmHg
